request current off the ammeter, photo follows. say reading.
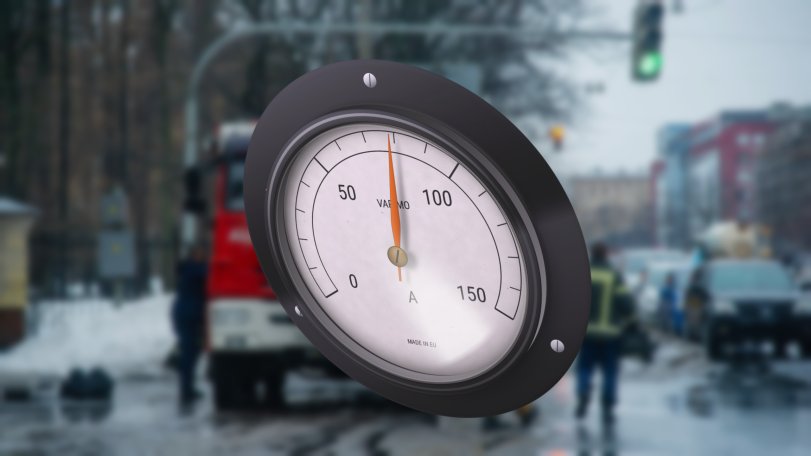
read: 80 A
